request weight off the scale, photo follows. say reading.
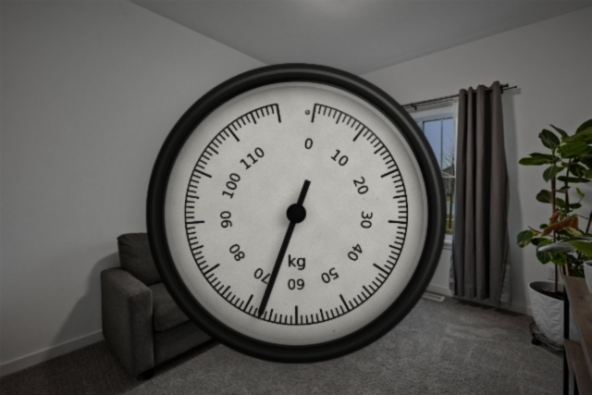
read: 67 kg
